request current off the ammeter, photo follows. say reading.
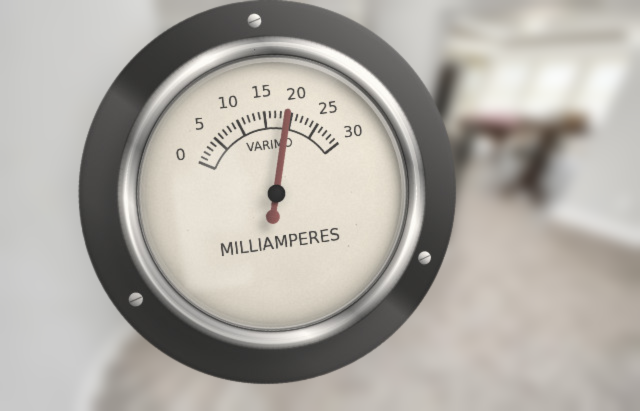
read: 19 mA
